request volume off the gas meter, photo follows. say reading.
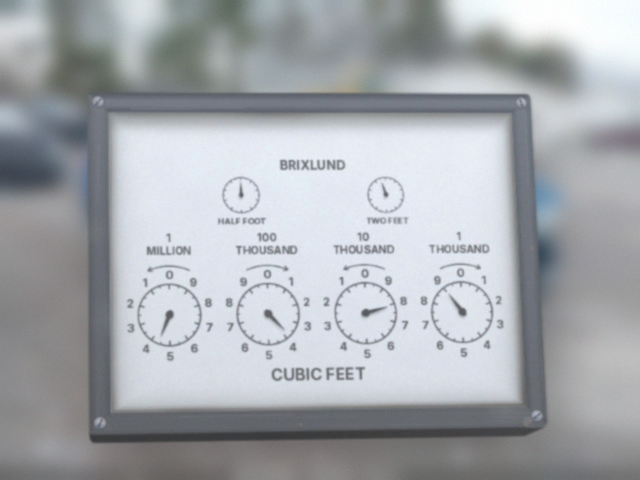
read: 437900 ft³
